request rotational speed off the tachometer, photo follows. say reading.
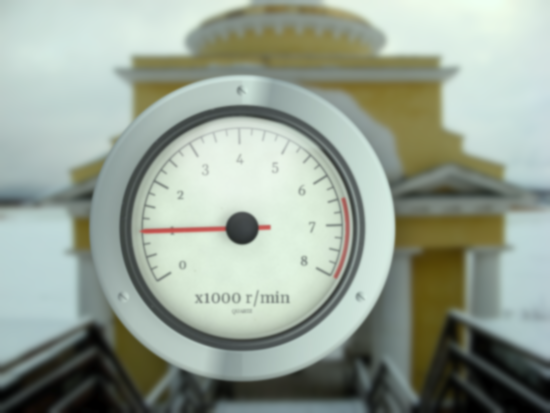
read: 1000 rpm
